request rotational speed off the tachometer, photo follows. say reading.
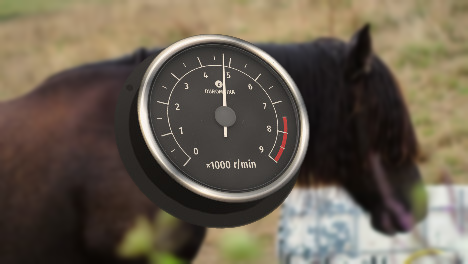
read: 4750 rpm
